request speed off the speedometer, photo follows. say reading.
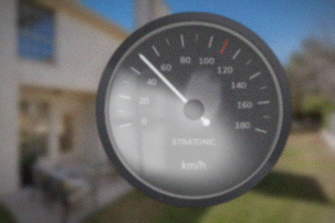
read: 50 km/h
